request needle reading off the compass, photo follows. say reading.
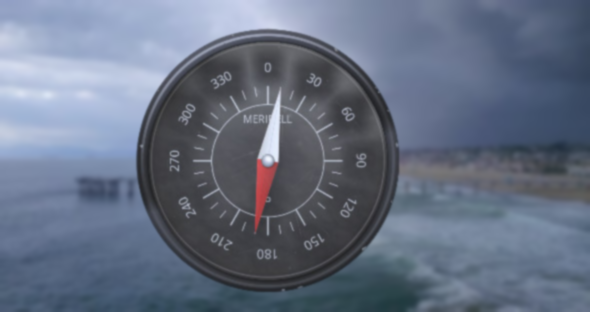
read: 190 °
